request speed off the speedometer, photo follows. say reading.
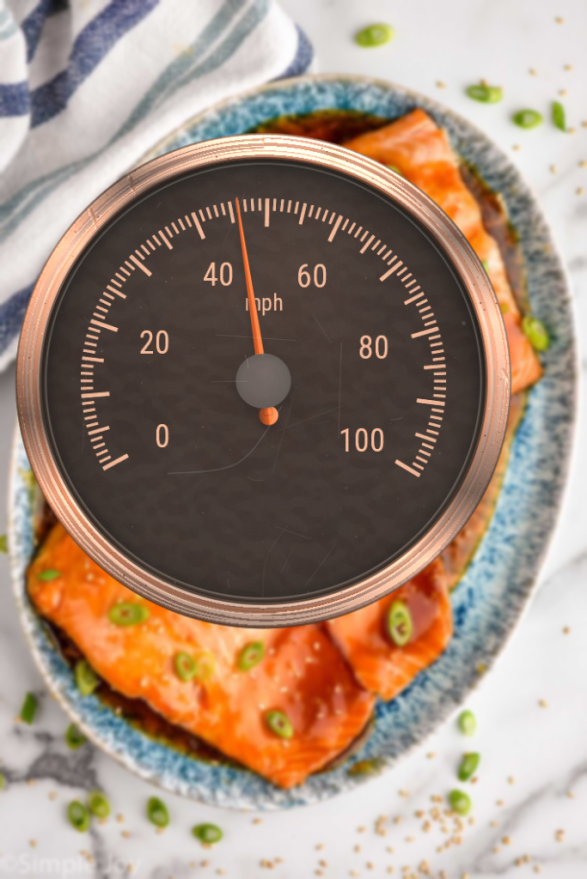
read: 46 mph
